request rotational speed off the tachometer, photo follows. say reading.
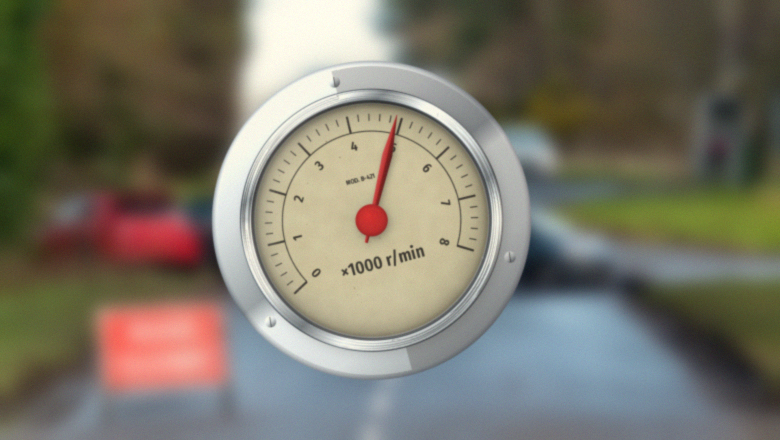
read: 4900 rpm
